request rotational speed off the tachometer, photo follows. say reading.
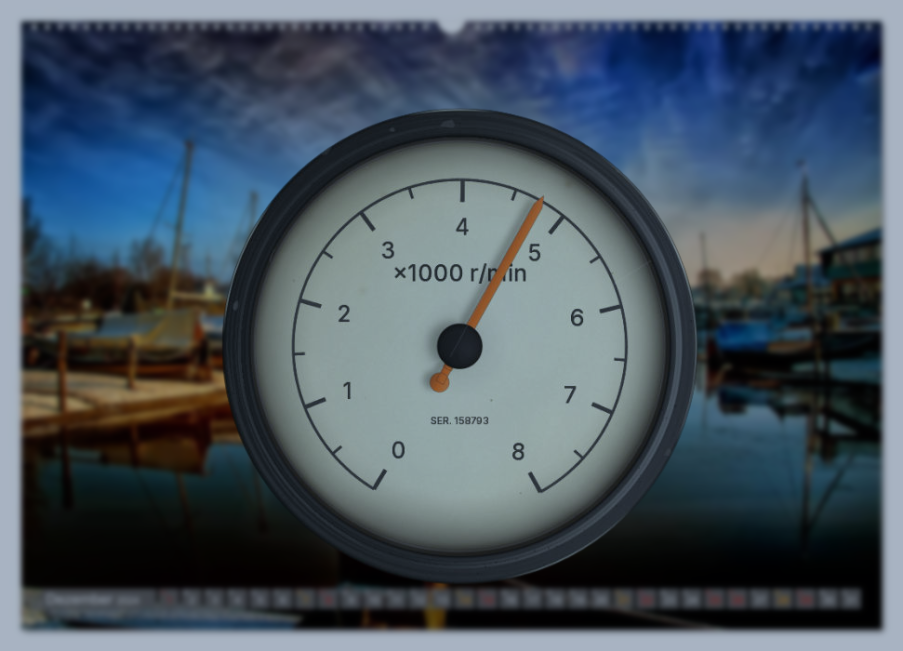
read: 4750 rpm
